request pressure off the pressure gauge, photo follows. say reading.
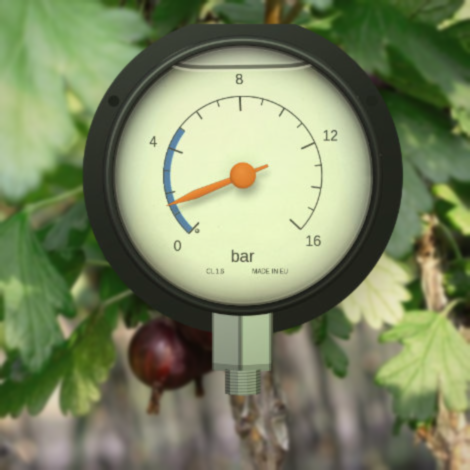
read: 1.5 bar
